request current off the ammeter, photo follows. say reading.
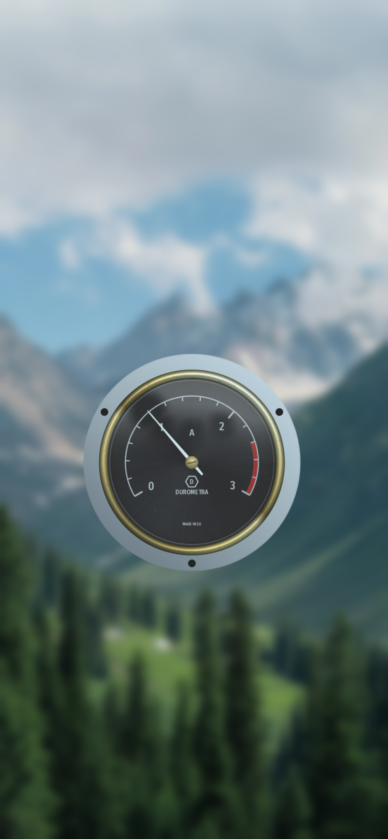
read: 1 A
